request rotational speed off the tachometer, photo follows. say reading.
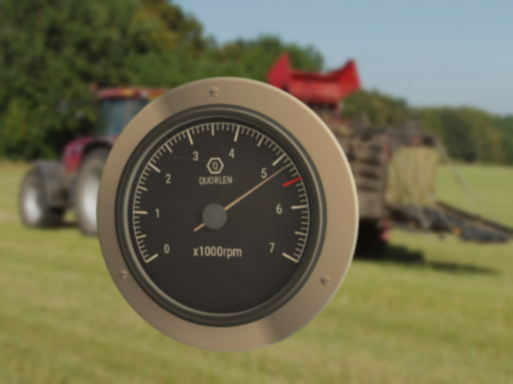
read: 5200 rpm
